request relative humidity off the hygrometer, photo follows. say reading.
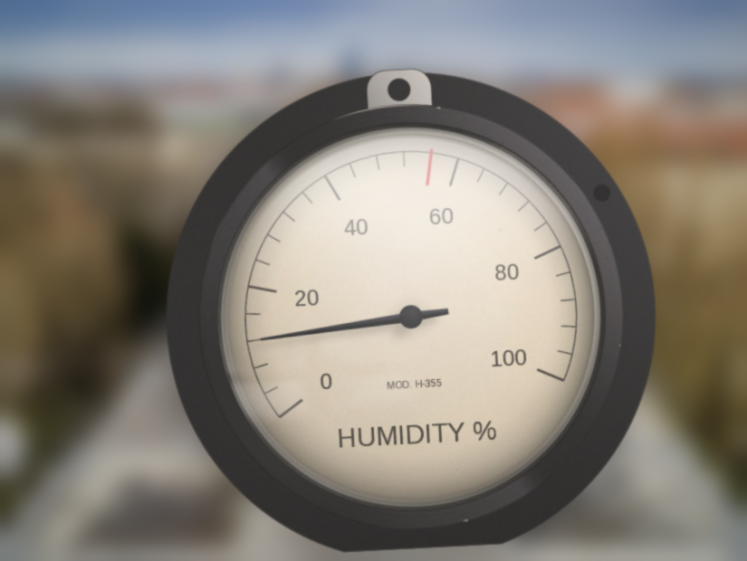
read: 12 %
